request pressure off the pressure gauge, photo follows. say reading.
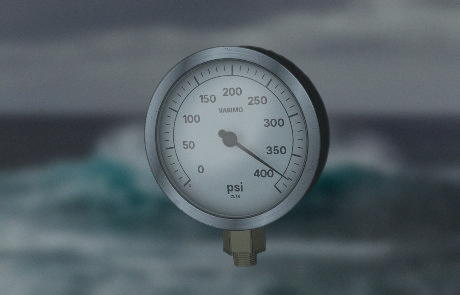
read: 380 psi
